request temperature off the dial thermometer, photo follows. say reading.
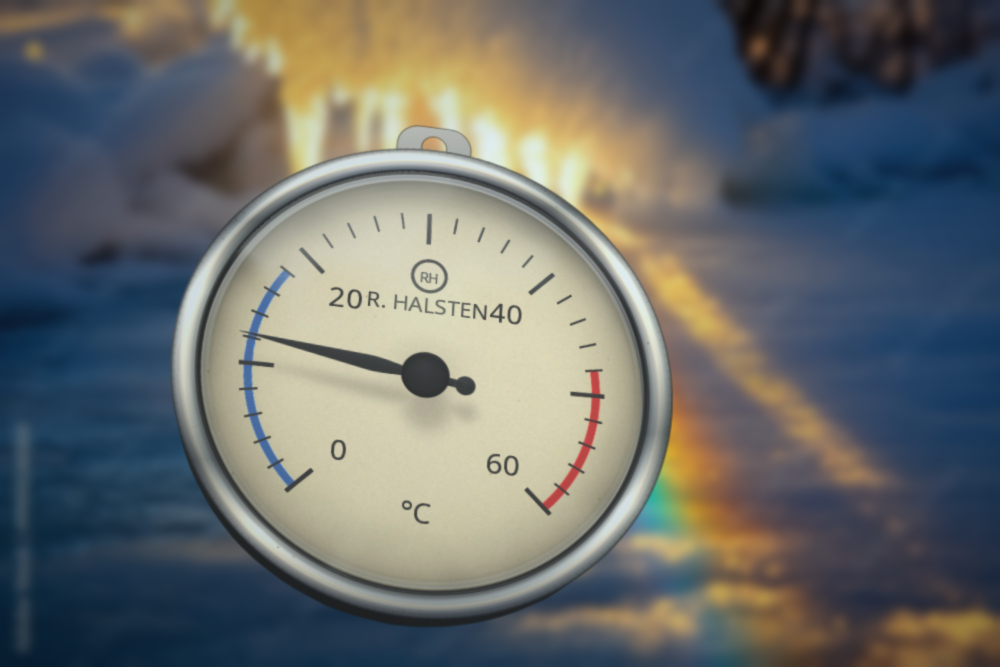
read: 12 °C
